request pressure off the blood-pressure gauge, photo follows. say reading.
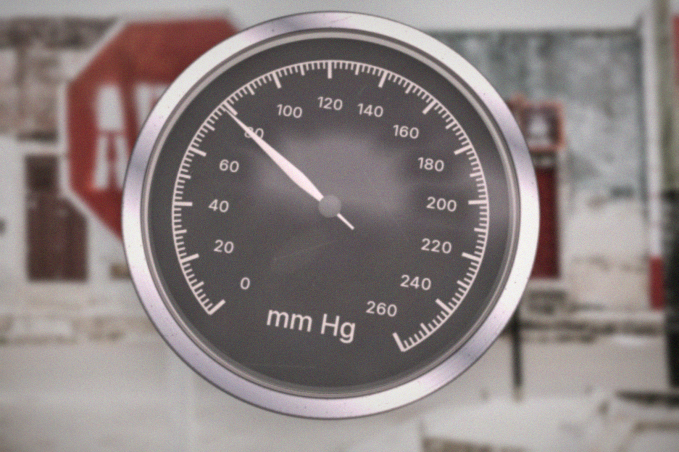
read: 78 mmHg
